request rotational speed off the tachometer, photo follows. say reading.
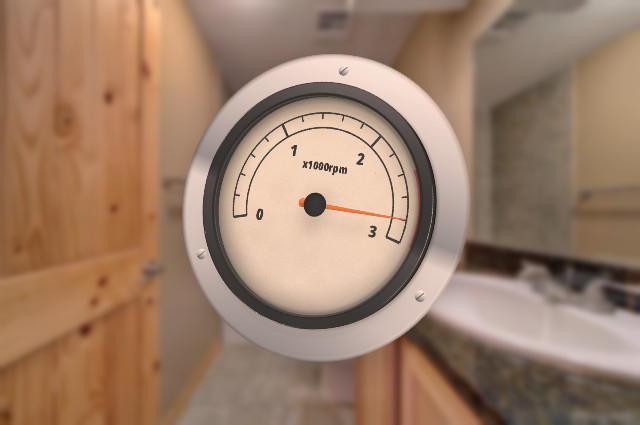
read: 2800 rpm
